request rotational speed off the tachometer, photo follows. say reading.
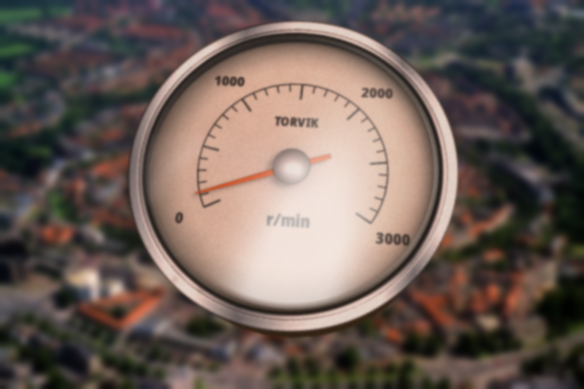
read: 100 rpm
